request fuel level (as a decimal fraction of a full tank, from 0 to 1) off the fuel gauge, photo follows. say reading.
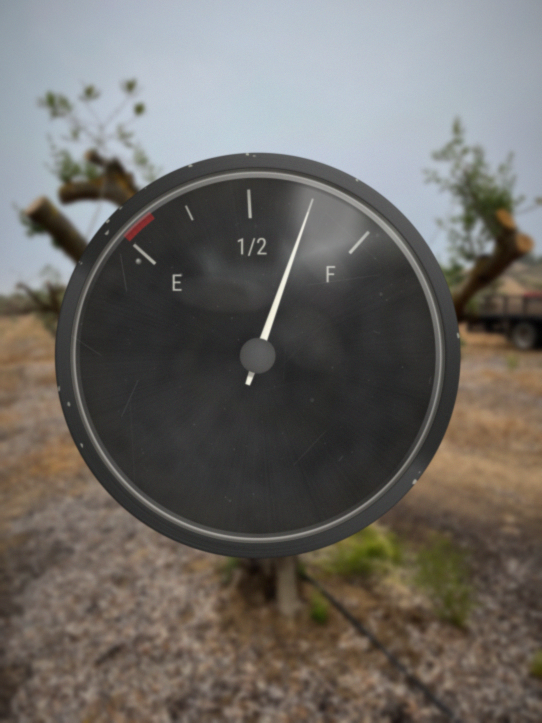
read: 0.75
